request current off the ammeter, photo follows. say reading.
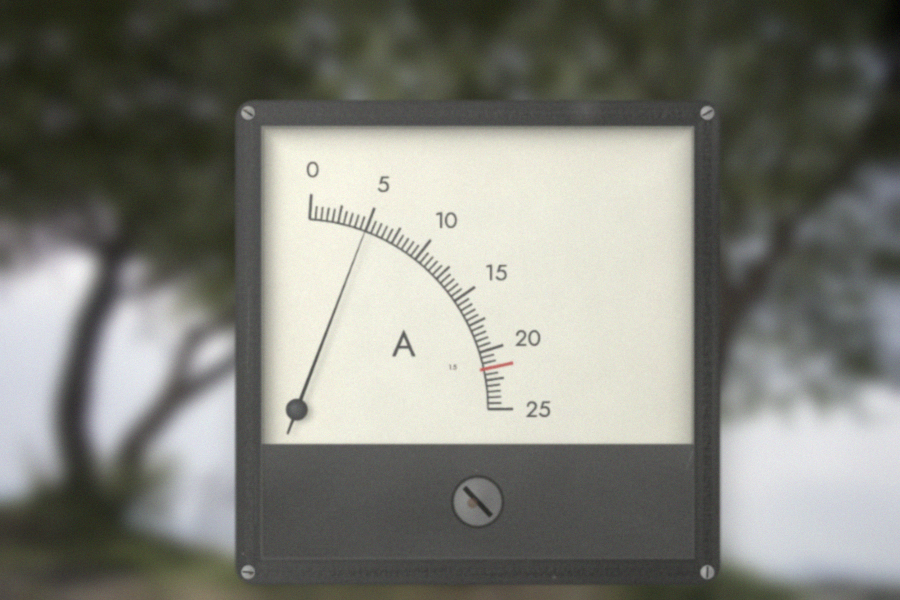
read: 5 A
